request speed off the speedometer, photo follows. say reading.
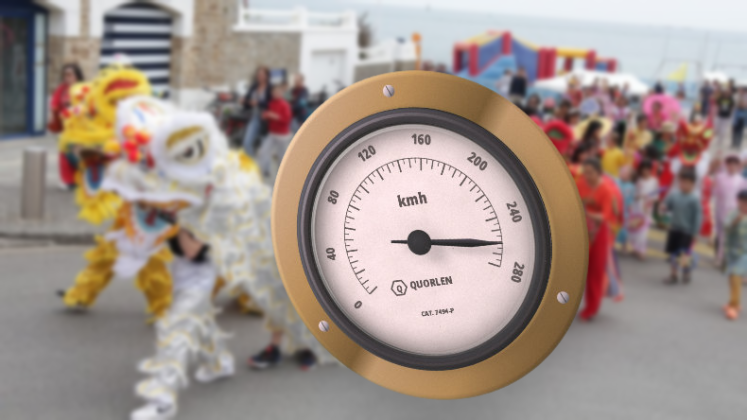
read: 260 km/h
